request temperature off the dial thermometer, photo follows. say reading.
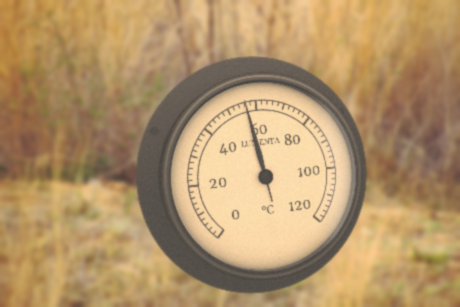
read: 56 °C
